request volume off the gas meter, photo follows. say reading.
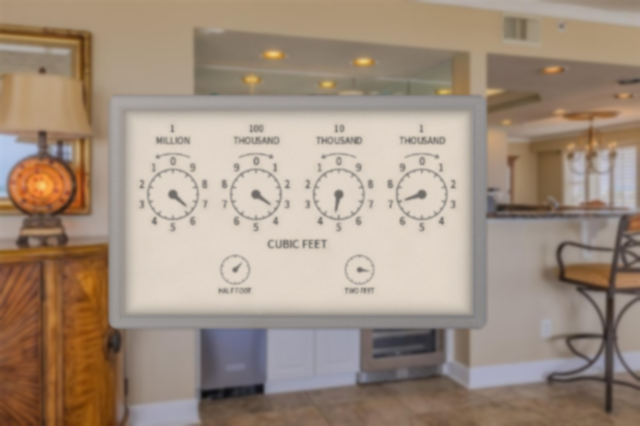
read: 634700 ft³
